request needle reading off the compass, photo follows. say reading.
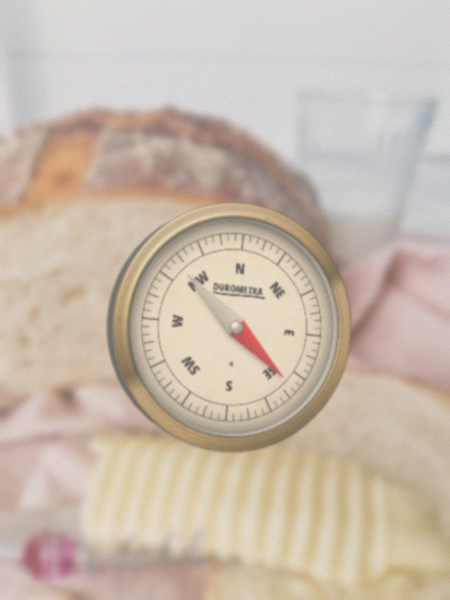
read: 130 °
